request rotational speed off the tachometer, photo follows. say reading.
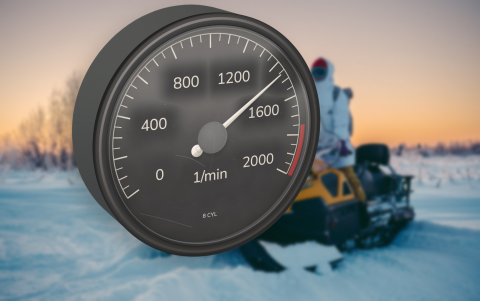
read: 1450 rpm
